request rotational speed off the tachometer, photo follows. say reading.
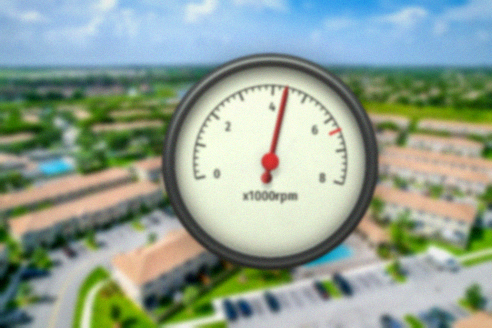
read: 4400 rpm
